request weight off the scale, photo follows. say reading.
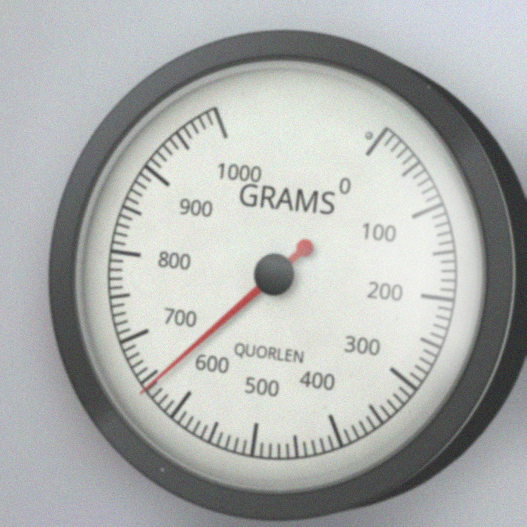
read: 640 g
